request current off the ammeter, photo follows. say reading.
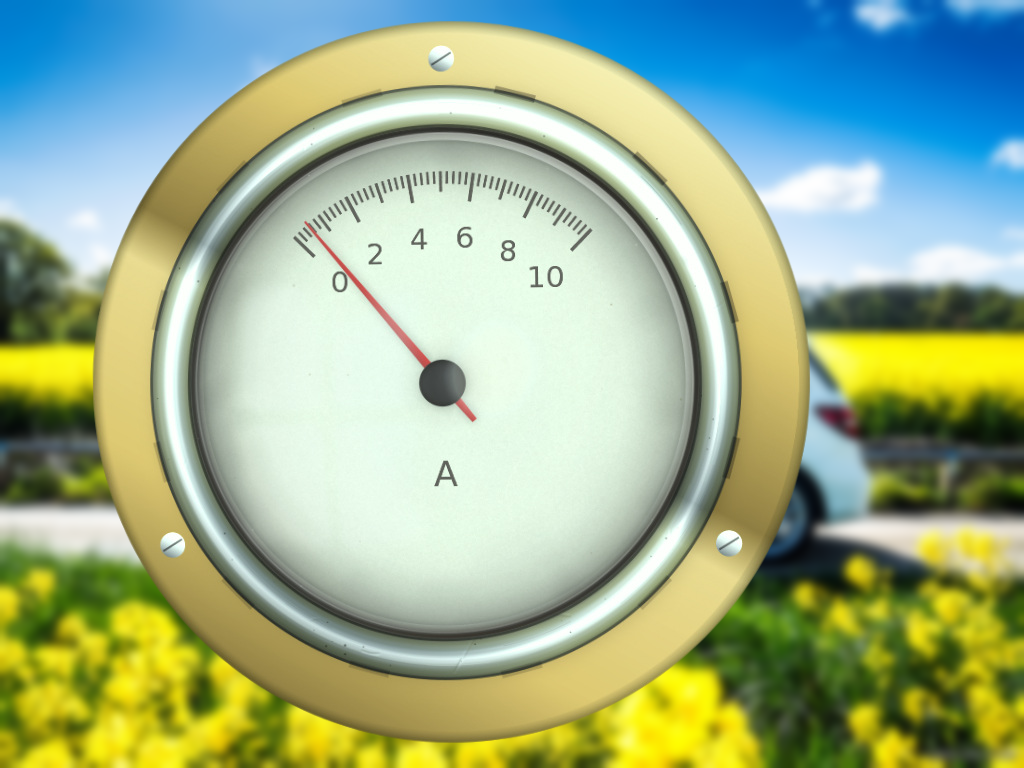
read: 0.6 A
